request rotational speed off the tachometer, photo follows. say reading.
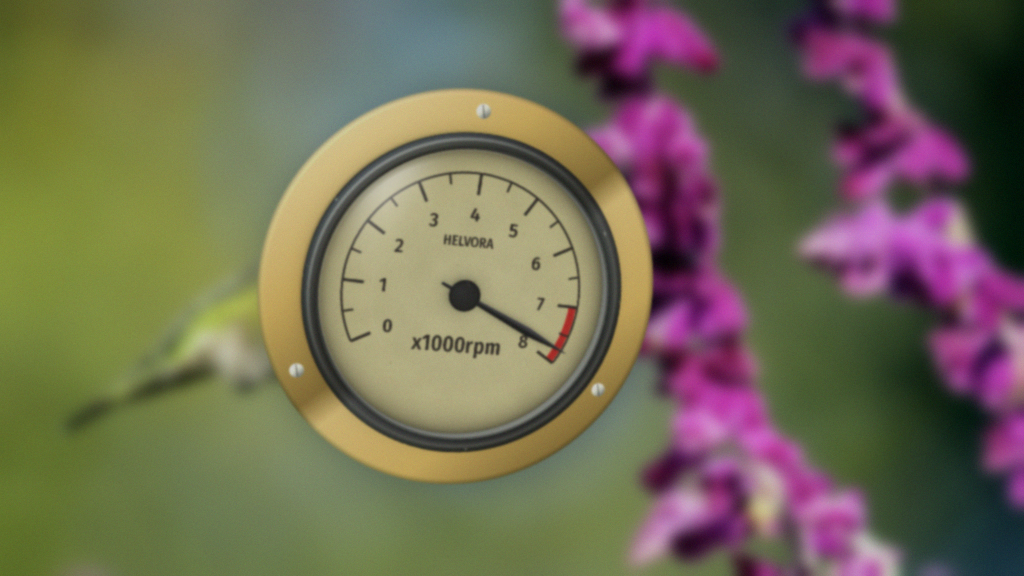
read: 7750 rpm
